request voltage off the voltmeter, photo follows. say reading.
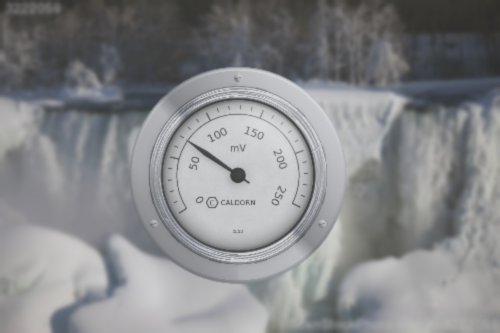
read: 70 mV
